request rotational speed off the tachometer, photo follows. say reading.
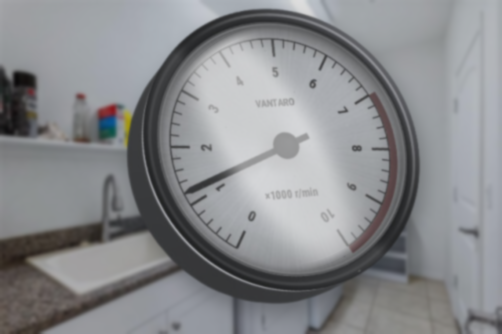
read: 1200 rpm
